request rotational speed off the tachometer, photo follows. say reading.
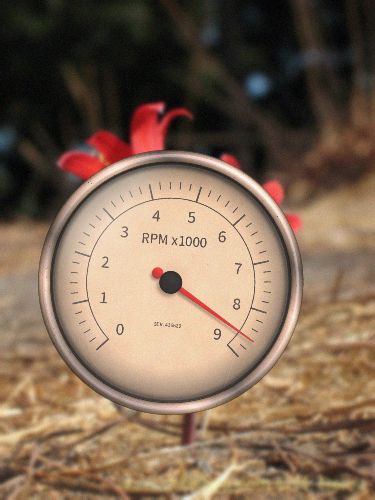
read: 8600 rpm
